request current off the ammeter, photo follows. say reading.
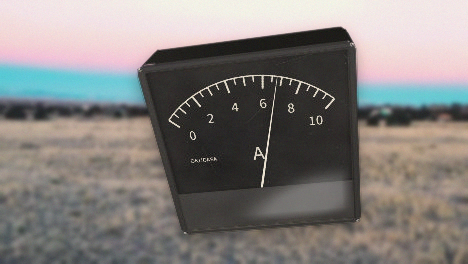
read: 6.75 A
